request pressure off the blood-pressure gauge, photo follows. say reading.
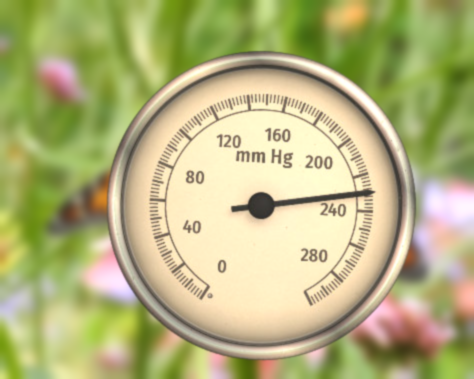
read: 230 mmHg
